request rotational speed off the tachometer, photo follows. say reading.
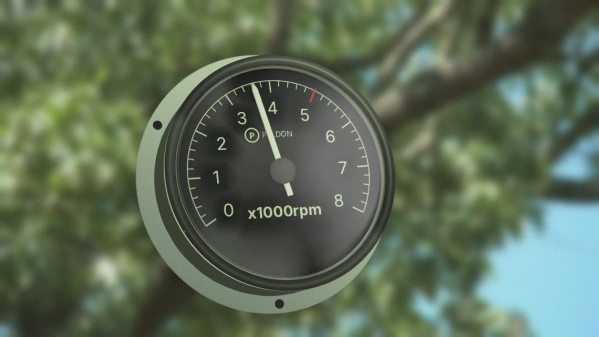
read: 3600 rpm
